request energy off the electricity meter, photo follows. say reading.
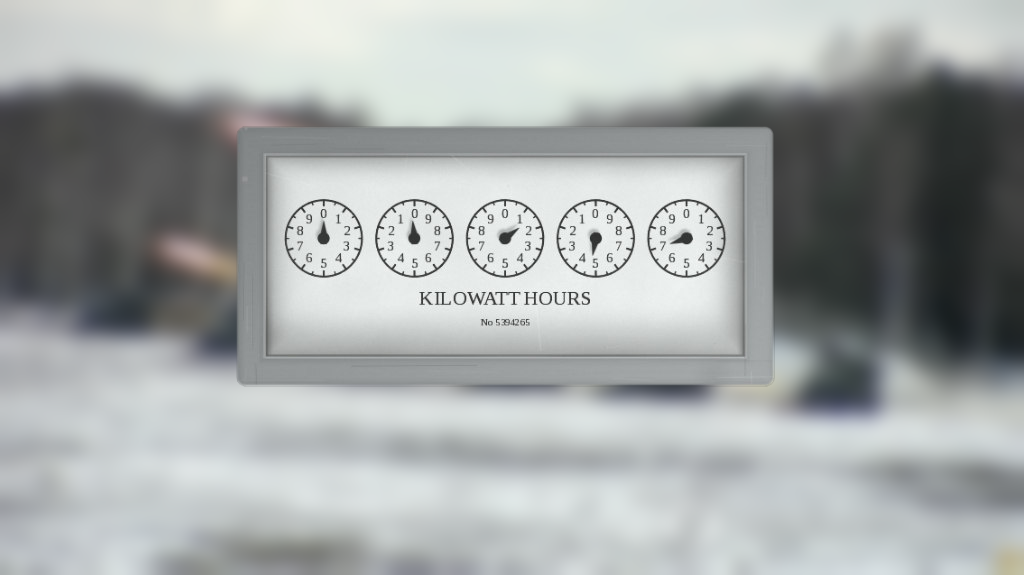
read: 147 kWh
